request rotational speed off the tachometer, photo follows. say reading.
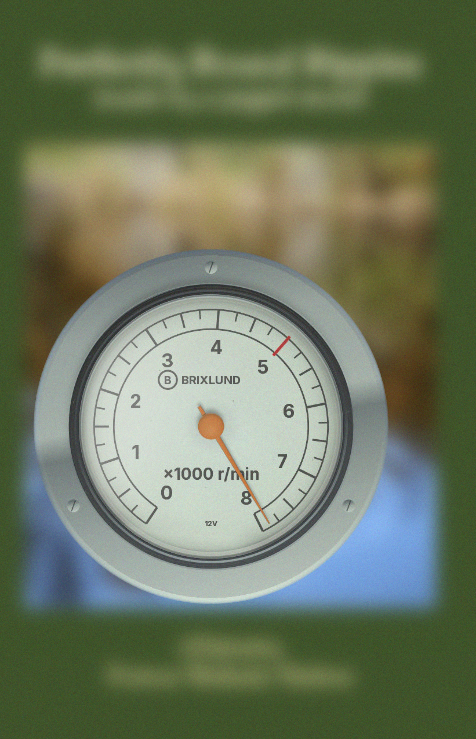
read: 7875 rpm
